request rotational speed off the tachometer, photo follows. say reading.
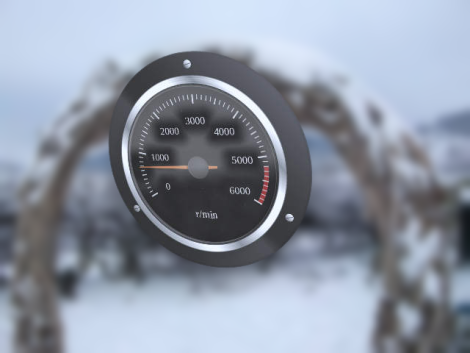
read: 700 rpm
